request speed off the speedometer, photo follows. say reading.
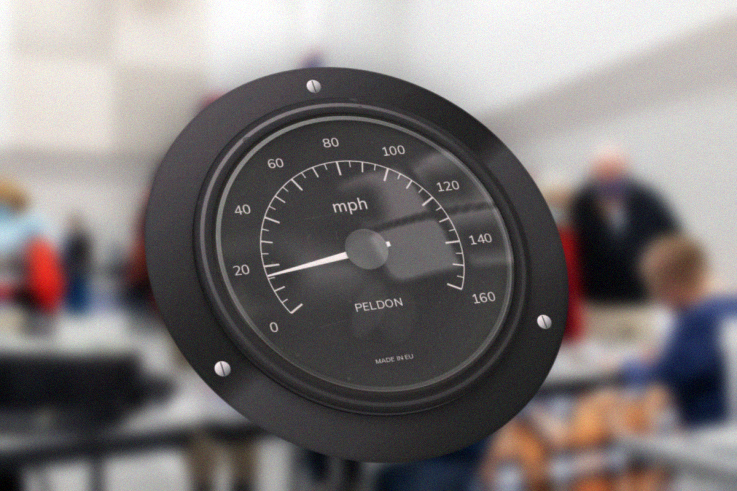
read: 15 mph
